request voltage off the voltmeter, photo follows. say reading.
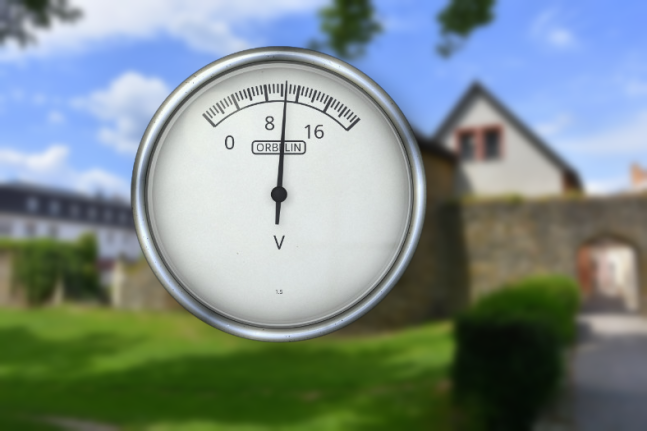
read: 10.5 V
